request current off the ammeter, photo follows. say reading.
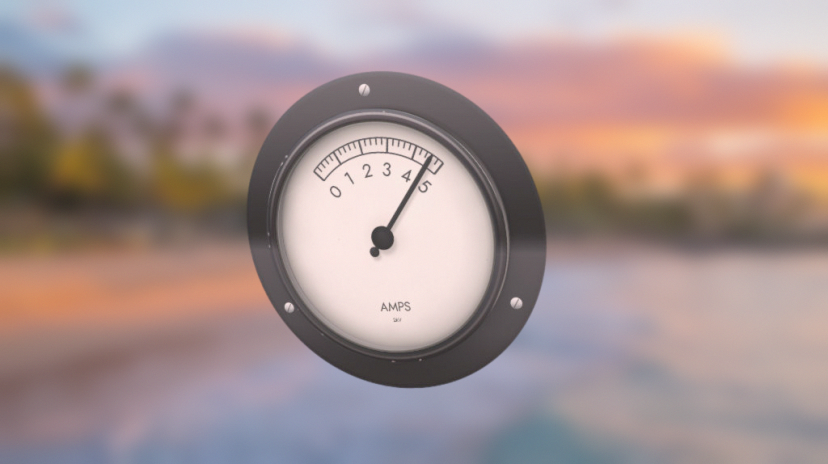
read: 4.6 A
